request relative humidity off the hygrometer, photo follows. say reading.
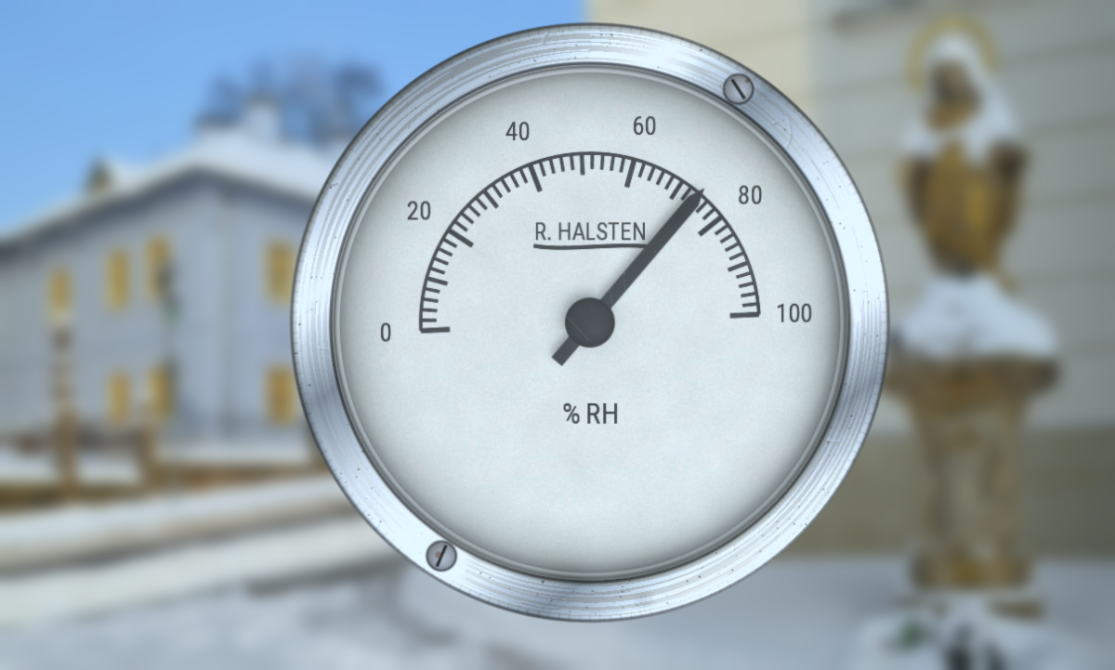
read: 74 %
